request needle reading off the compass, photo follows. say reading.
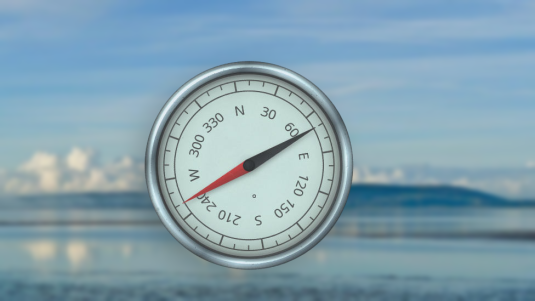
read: 250 °
